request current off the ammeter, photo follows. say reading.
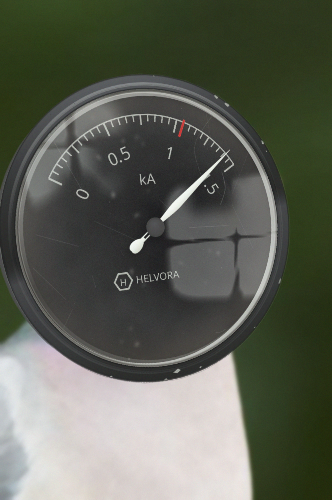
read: 1.4 kA
